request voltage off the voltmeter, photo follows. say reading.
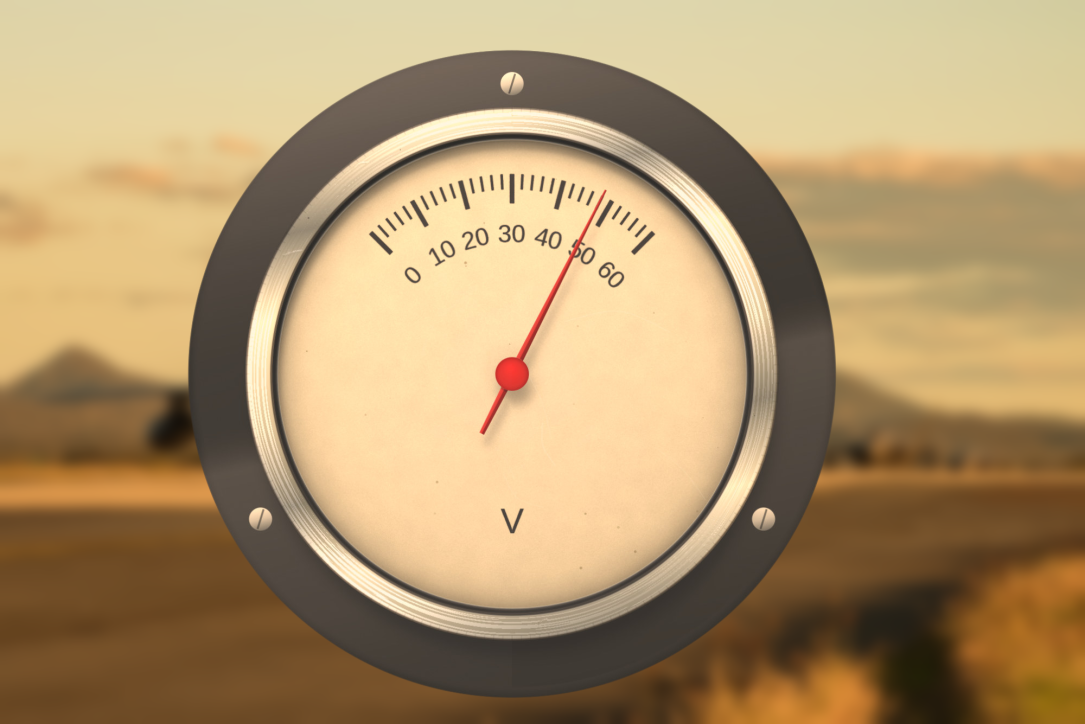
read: 48 V
